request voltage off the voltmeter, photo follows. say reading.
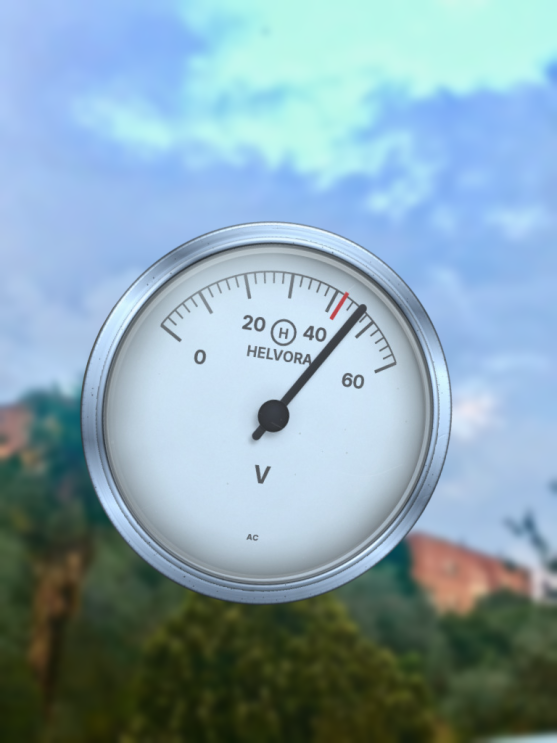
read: 46 V
